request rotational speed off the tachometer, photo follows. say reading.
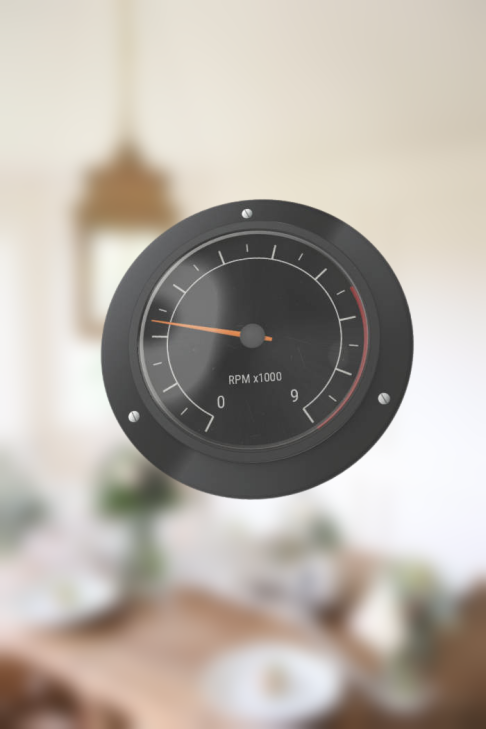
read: 2250 rpm
